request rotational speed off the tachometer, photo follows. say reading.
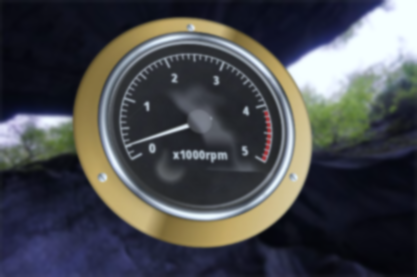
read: 200 rpm
